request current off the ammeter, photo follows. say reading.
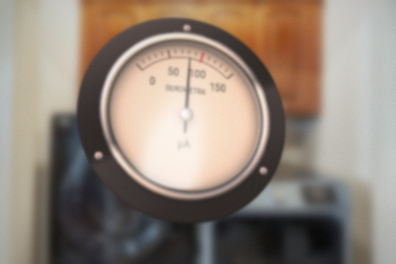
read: 80 µA
